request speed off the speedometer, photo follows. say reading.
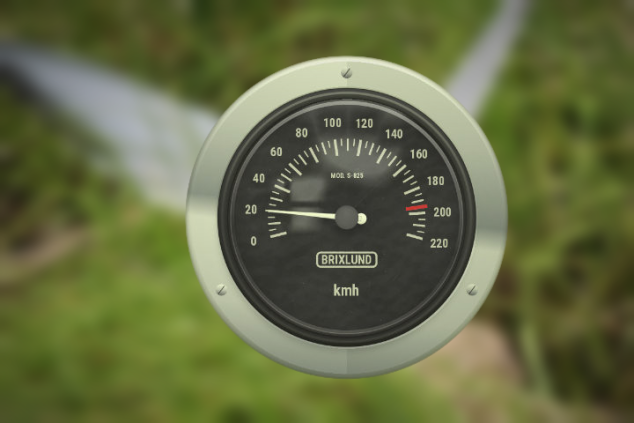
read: 20 km/h
